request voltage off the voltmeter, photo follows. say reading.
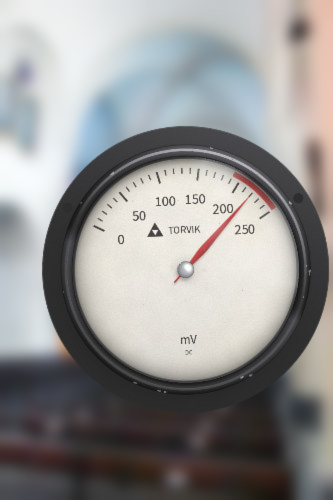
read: 220 mV
